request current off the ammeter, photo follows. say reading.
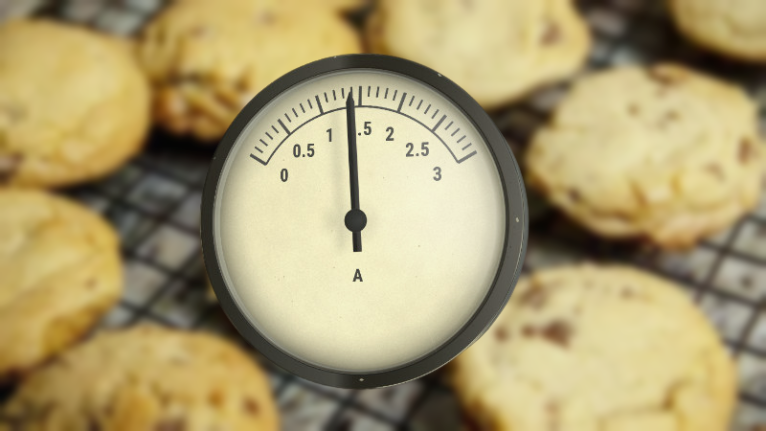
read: 1.4 A
